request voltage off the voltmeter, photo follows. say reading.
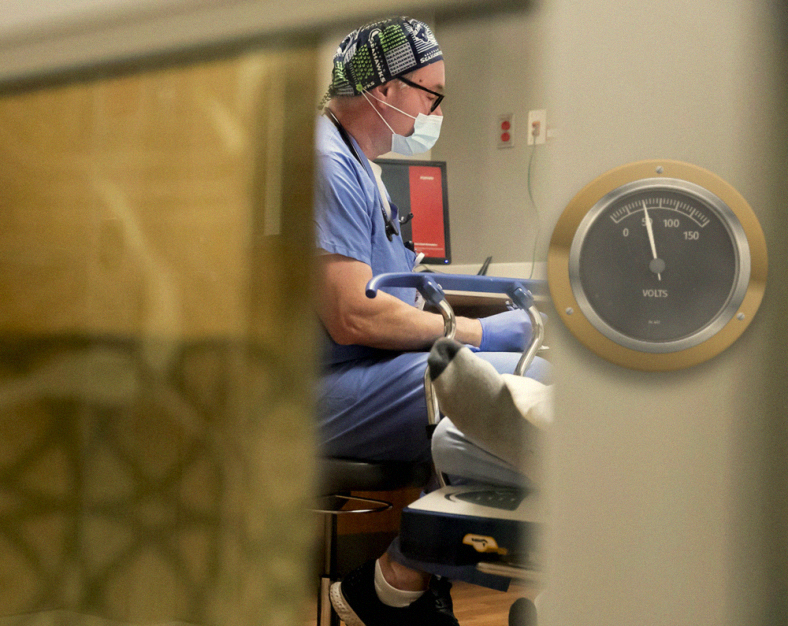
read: 50 V
